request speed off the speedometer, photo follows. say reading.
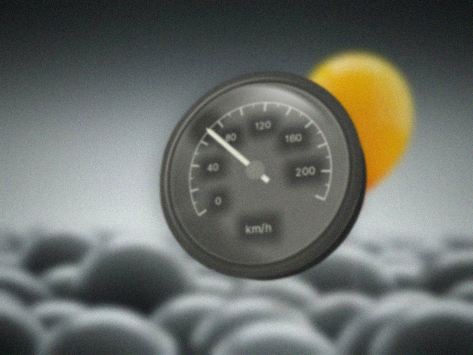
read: 70 km/h
